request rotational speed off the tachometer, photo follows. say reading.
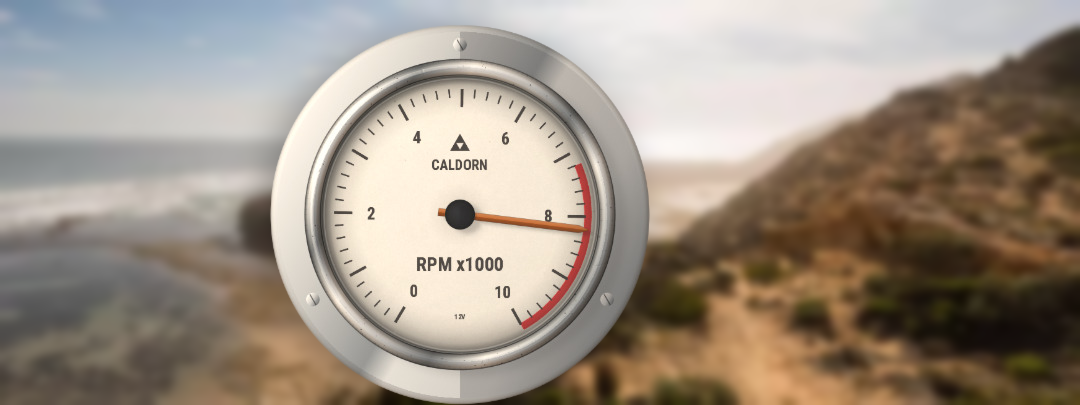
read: 8200 rpm
